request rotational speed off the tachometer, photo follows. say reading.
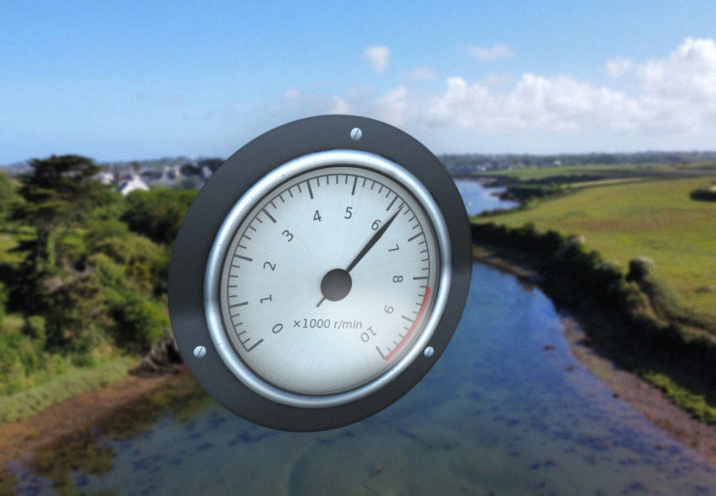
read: 6200 rpm
